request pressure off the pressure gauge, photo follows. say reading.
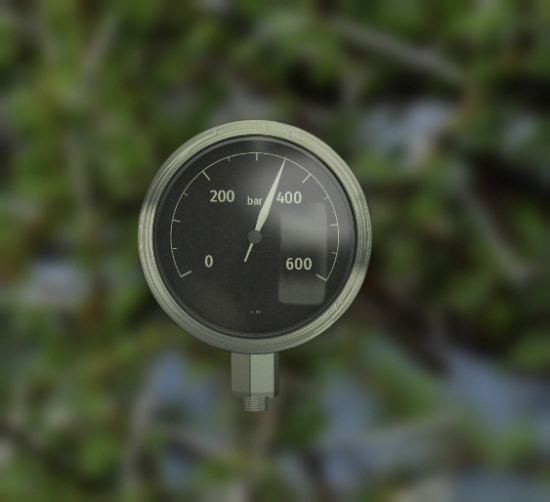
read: 350 bar
